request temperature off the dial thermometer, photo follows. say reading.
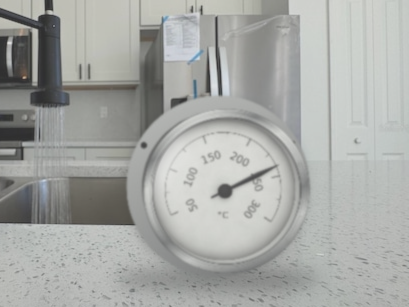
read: 237.5 °C
